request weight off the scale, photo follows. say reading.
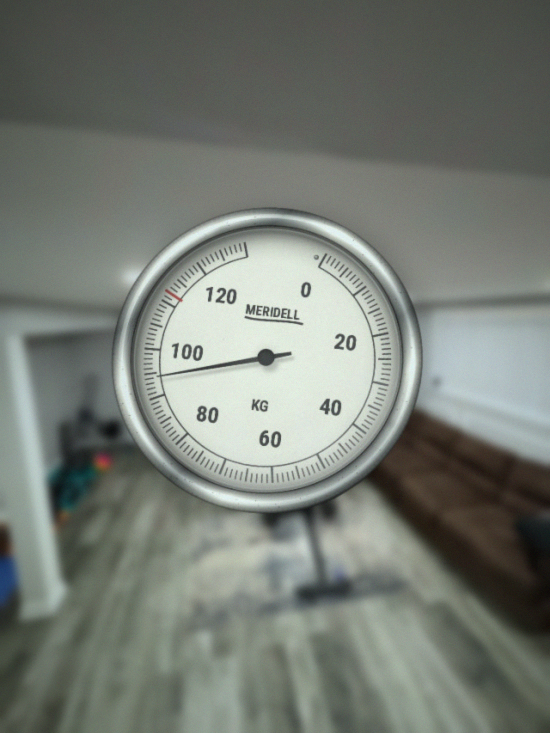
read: 94 kg
